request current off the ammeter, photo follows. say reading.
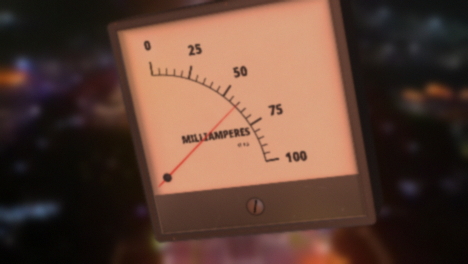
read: 60 mA
